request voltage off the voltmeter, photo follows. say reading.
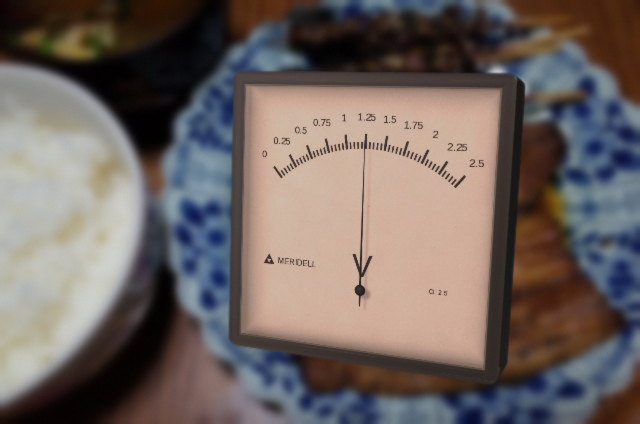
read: 1.25 V
